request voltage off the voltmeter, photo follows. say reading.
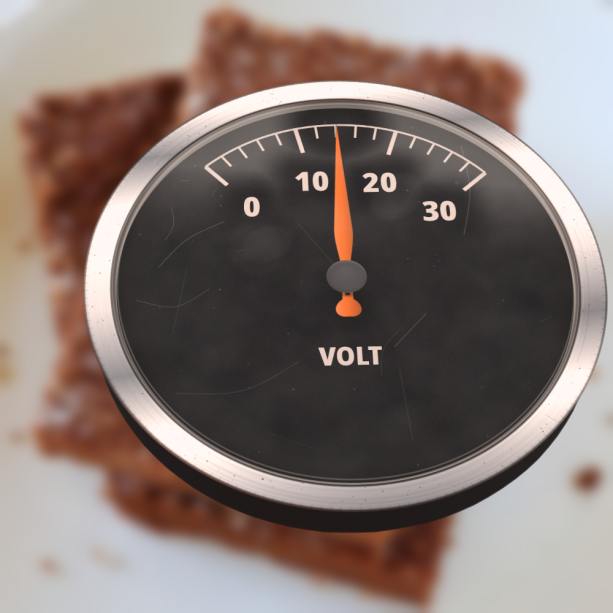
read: 14 V
